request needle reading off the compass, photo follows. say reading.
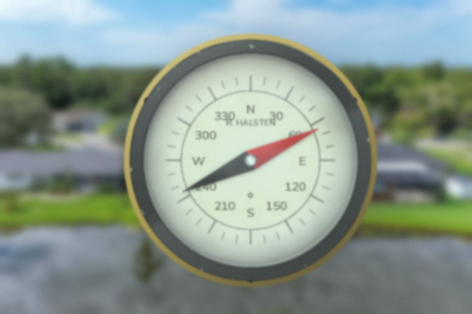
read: 65 °
